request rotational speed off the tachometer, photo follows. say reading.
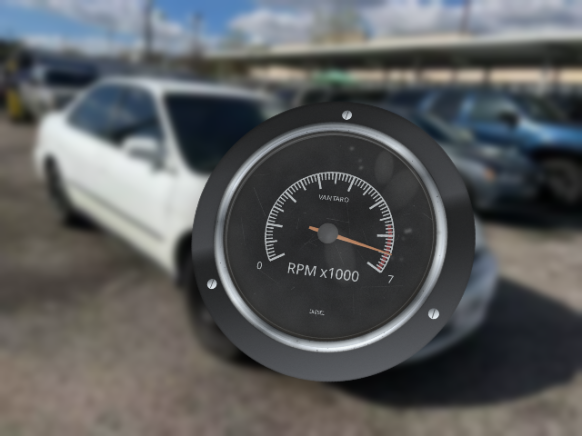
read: 6500 rpm
